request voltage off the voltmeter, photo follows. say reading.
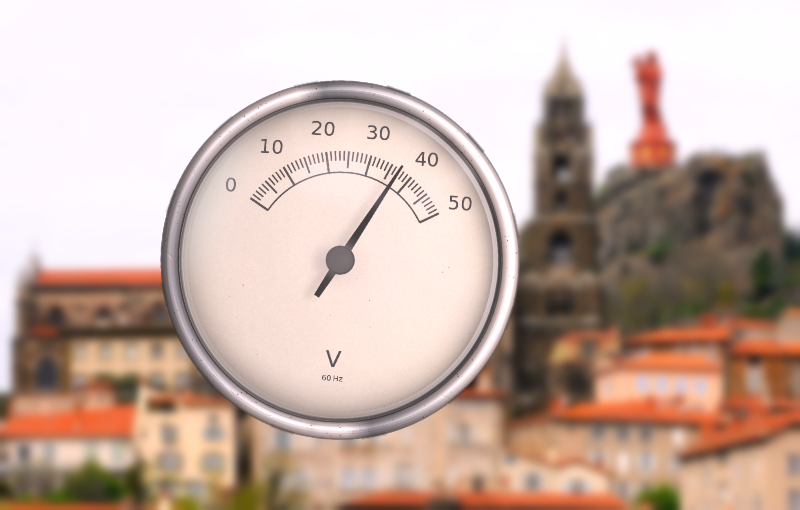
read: 37 V
